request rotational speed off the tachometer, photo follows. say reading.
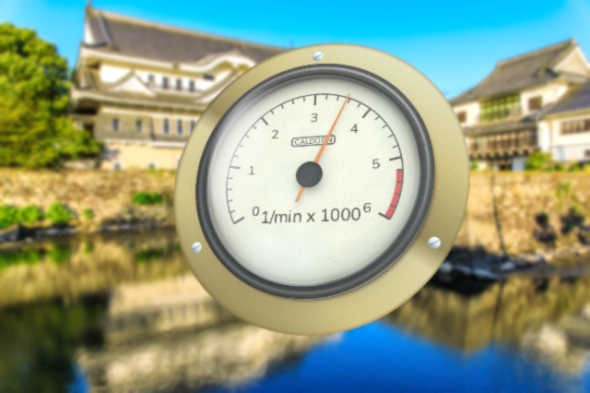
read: 3600 rpm
